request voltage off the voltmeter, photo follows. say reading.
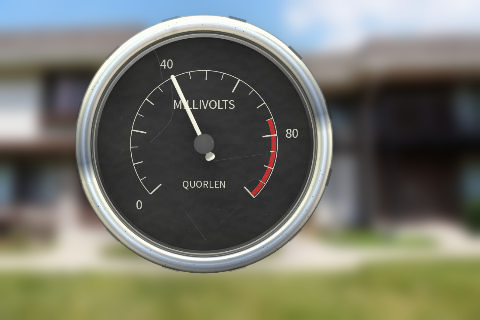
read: 40 mV
